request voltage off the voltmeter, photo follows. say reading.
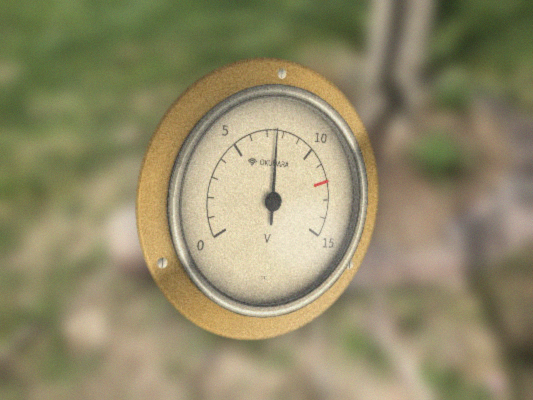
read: 7.5 V
